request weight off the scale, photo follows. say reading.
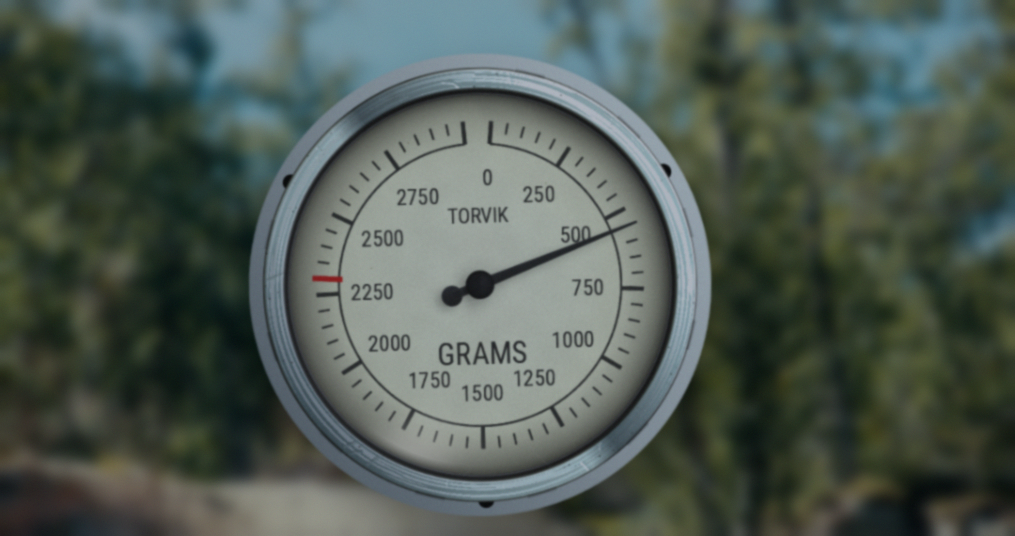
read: 550 g
